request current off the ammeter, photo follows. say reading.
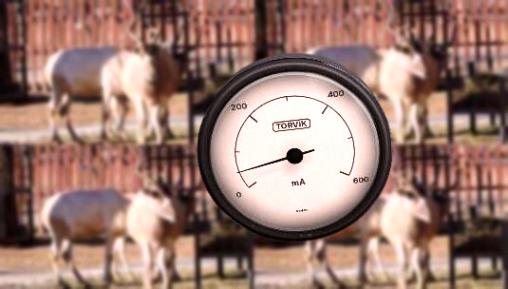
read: 50 mA
